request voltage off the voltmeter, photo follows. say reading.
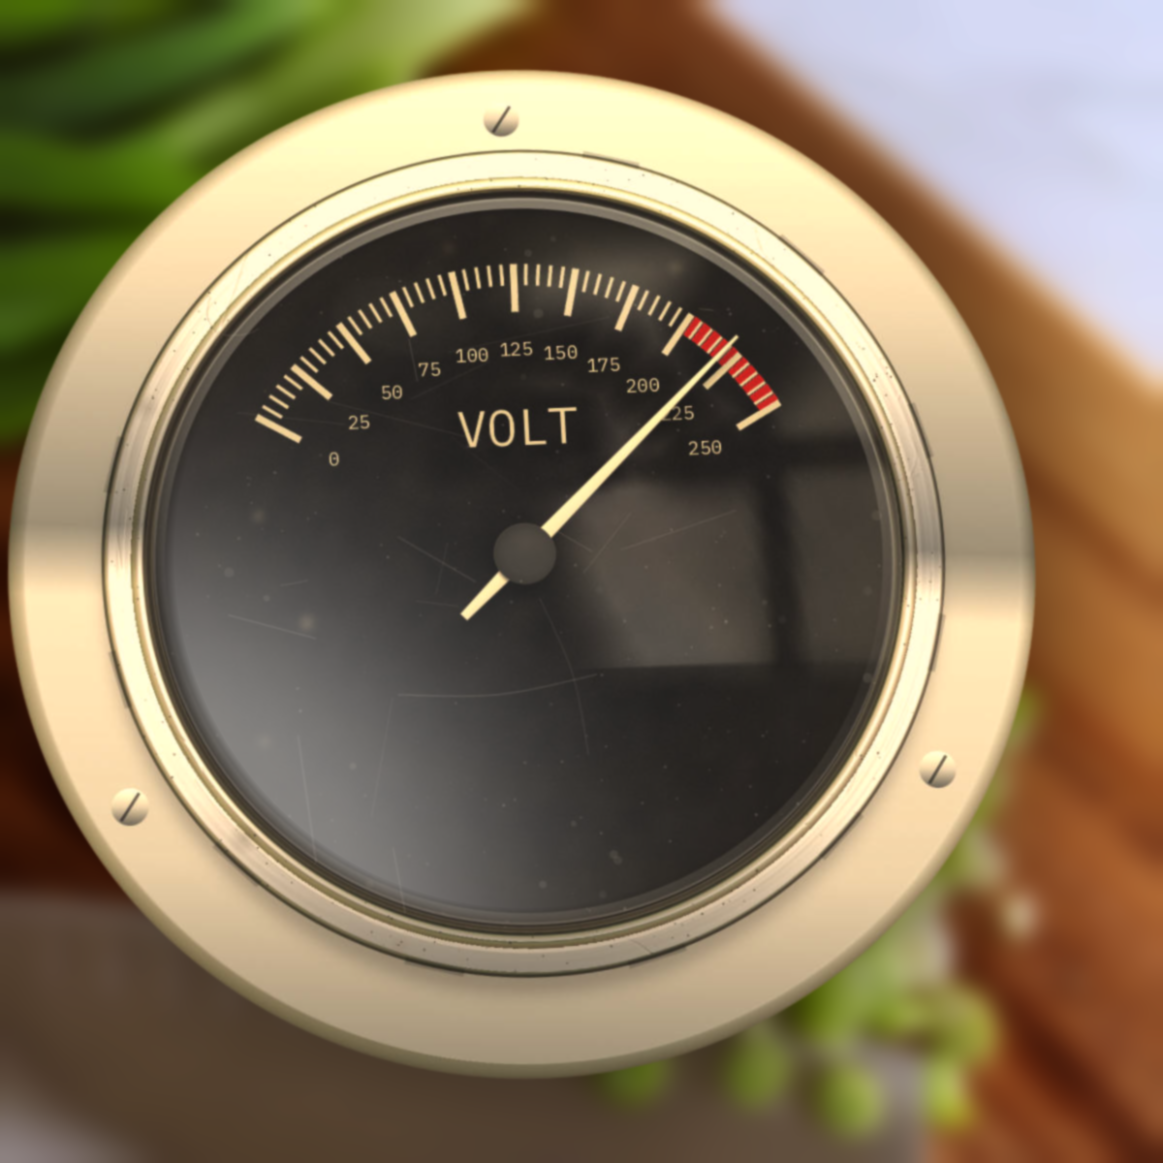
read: 220 V
